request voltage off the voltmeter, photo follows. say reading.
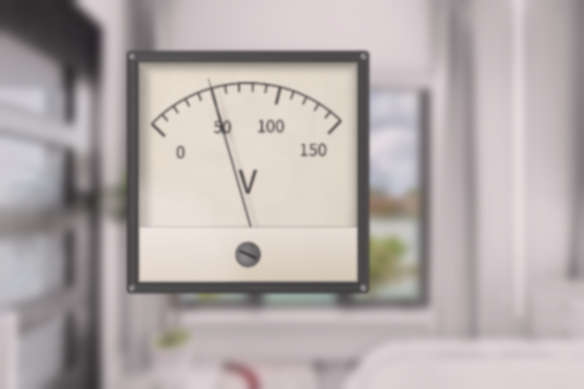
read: 50 V
